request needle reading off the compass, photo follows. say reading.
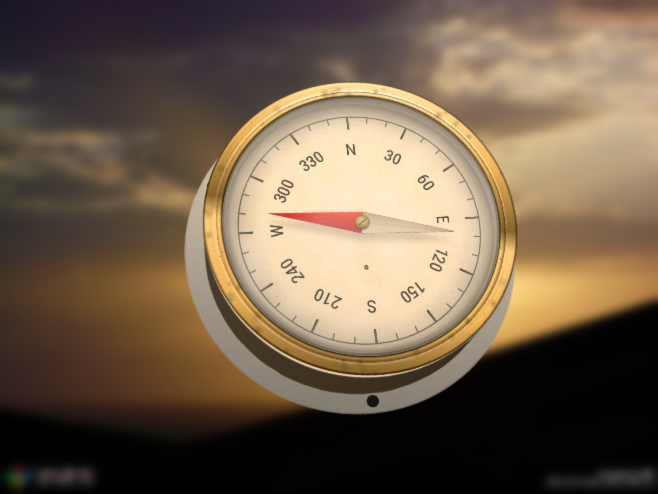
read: 280 °
